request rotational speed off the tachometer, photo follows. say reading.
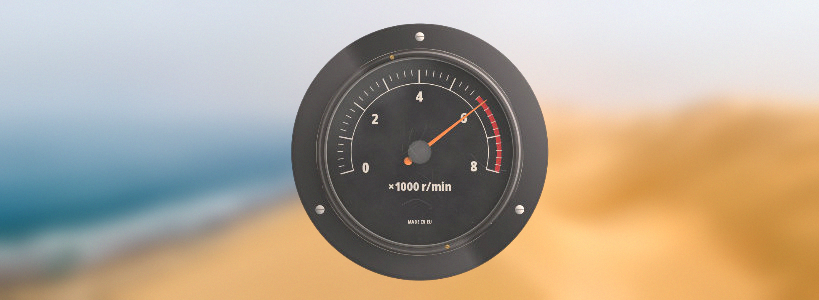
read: 6000 rpm
